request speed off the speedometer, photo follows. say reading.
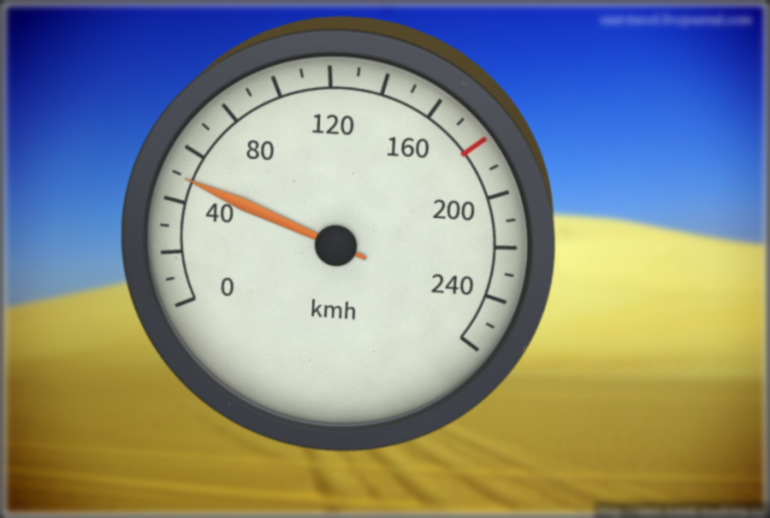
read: 50 km/h
